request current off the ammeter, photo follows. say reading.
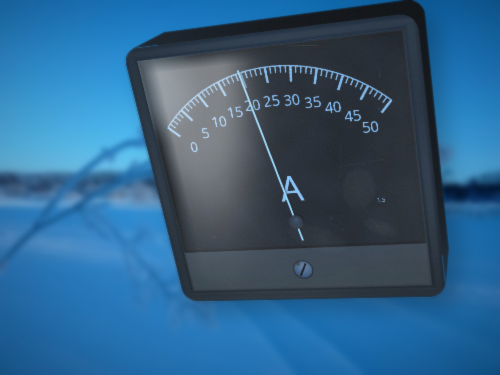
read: 20 A
